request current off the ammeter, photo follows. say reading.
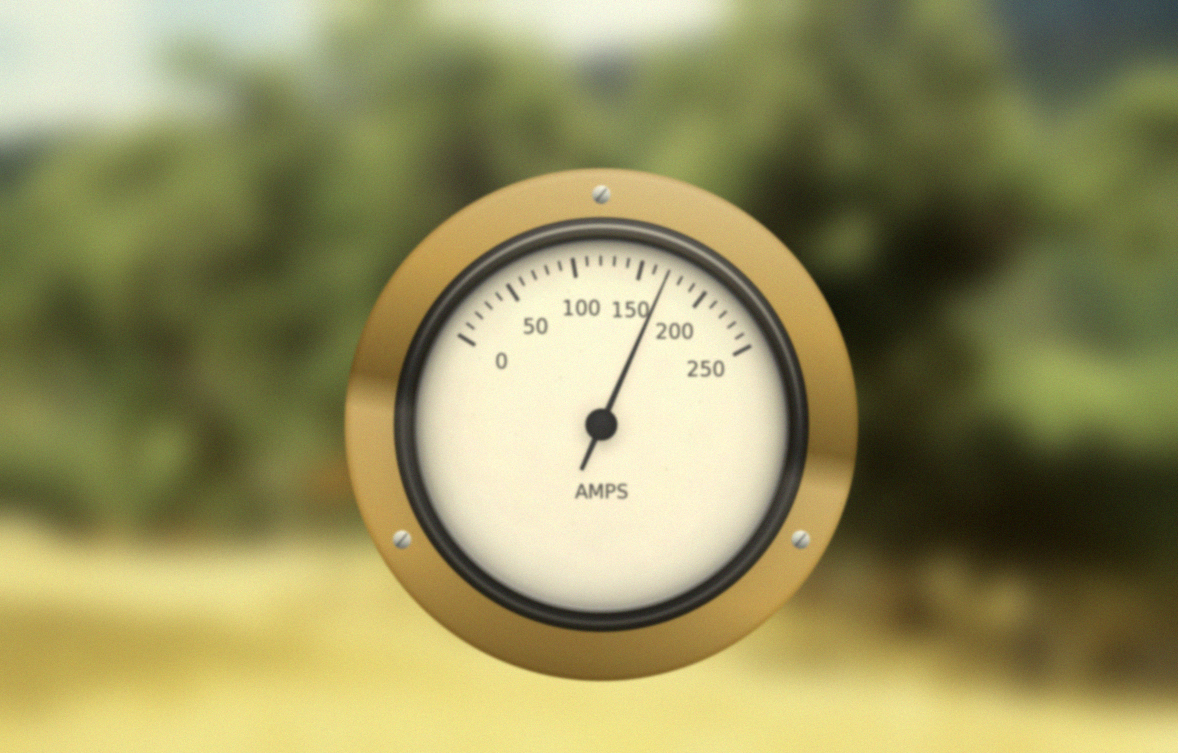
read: 170 A
